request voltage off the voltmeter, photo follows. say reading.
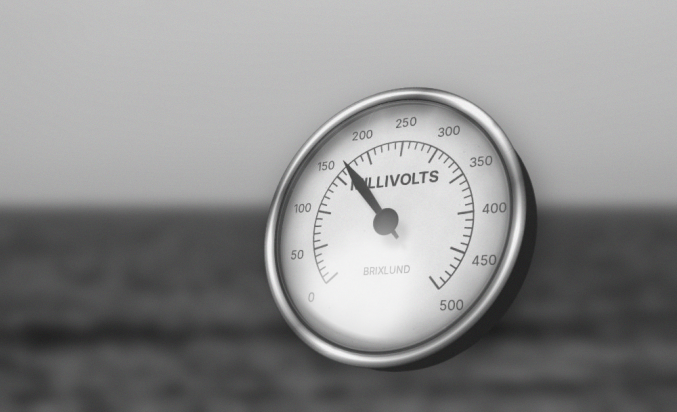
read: 170 mV
